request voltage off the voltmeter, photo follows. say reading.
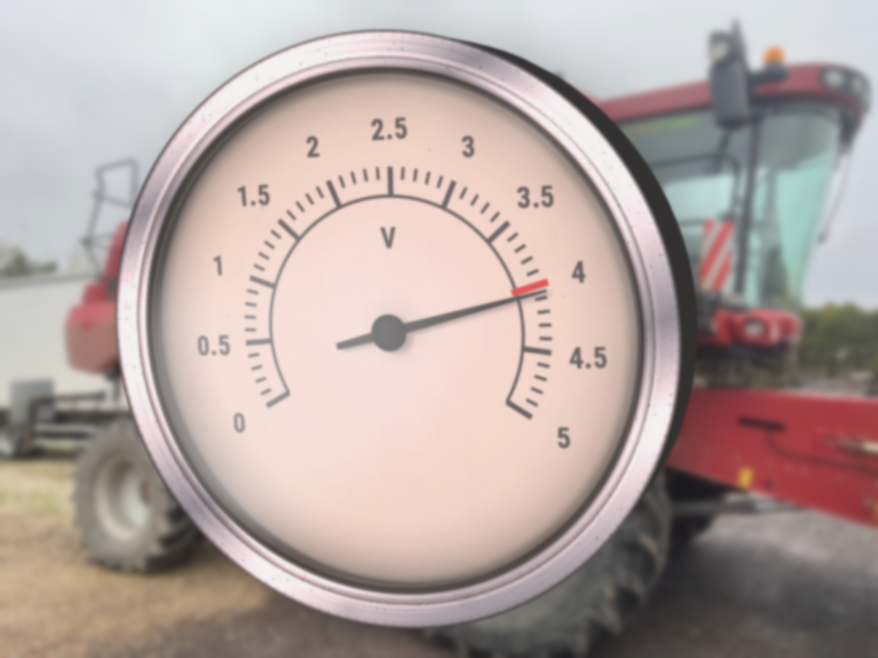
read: 4.05 V
